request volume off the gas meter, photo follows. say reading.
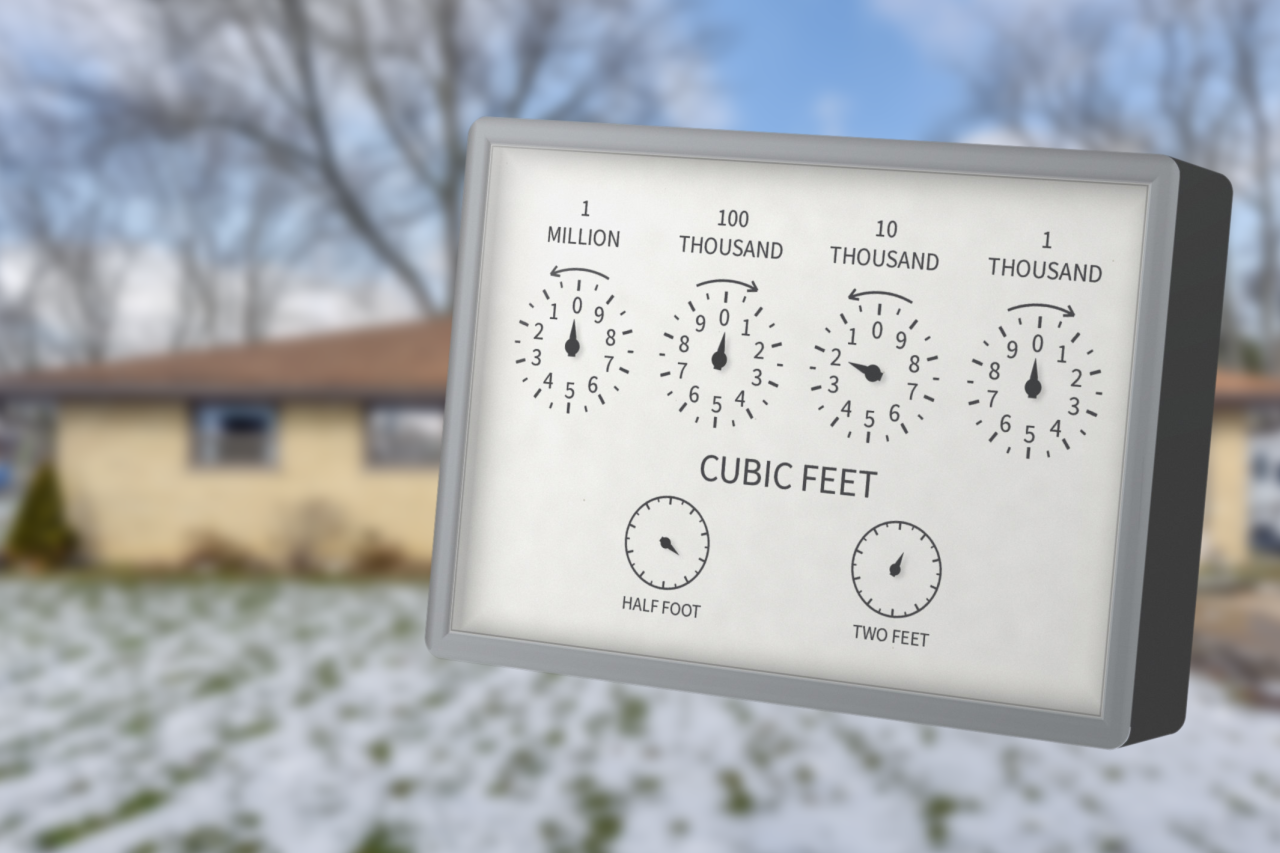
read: 2000 ft³
